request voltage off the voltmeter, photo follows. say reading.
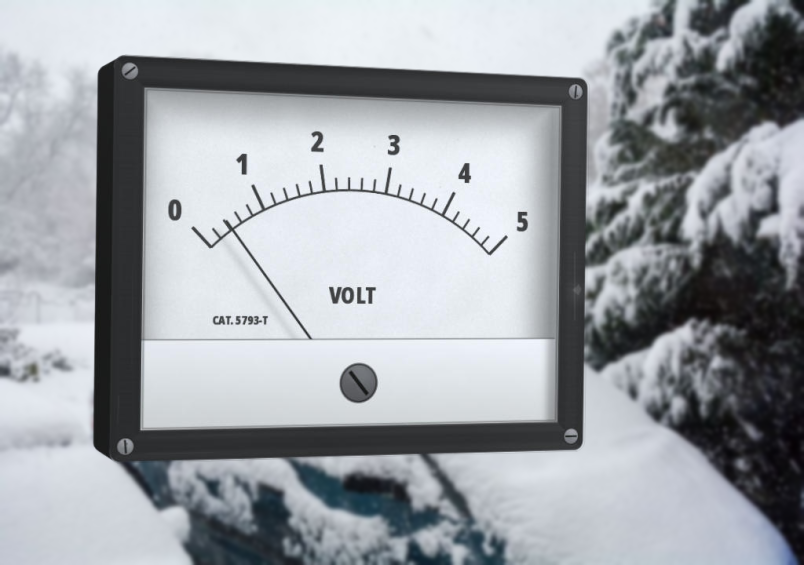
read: 0.4 V
